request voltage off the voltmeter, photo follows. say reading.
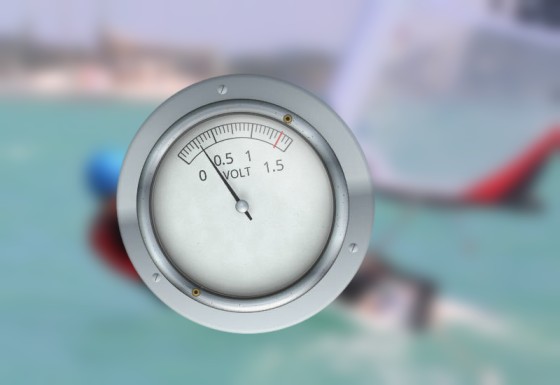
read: 0.3 V
